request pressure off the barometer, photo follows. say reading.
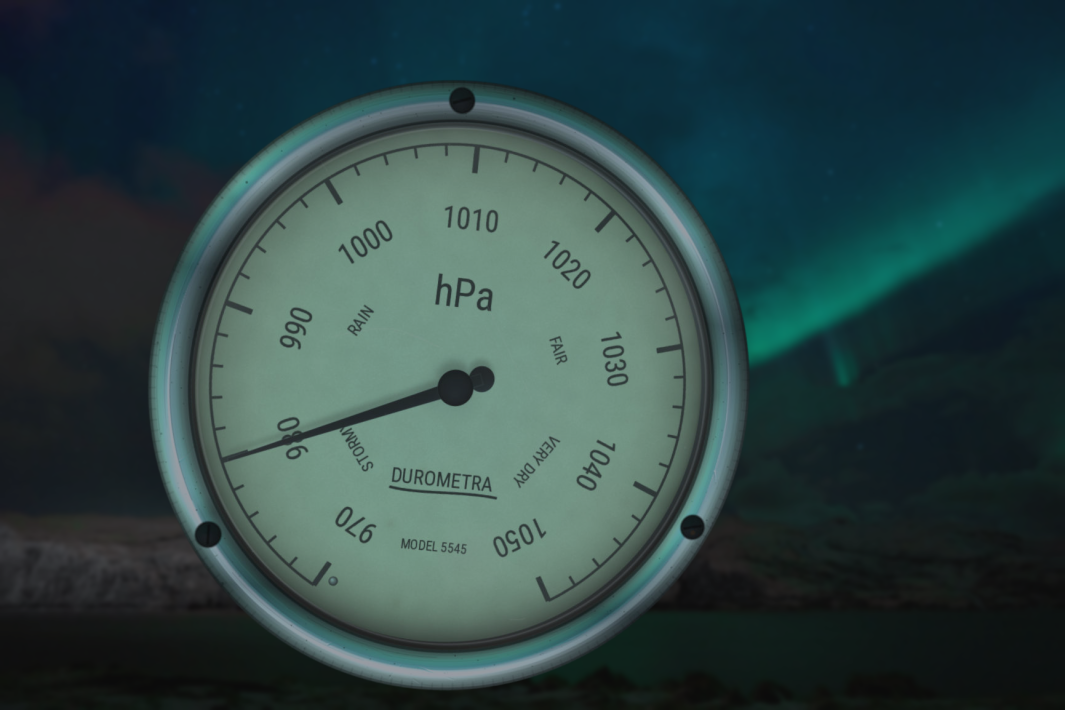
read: 980 hPa
